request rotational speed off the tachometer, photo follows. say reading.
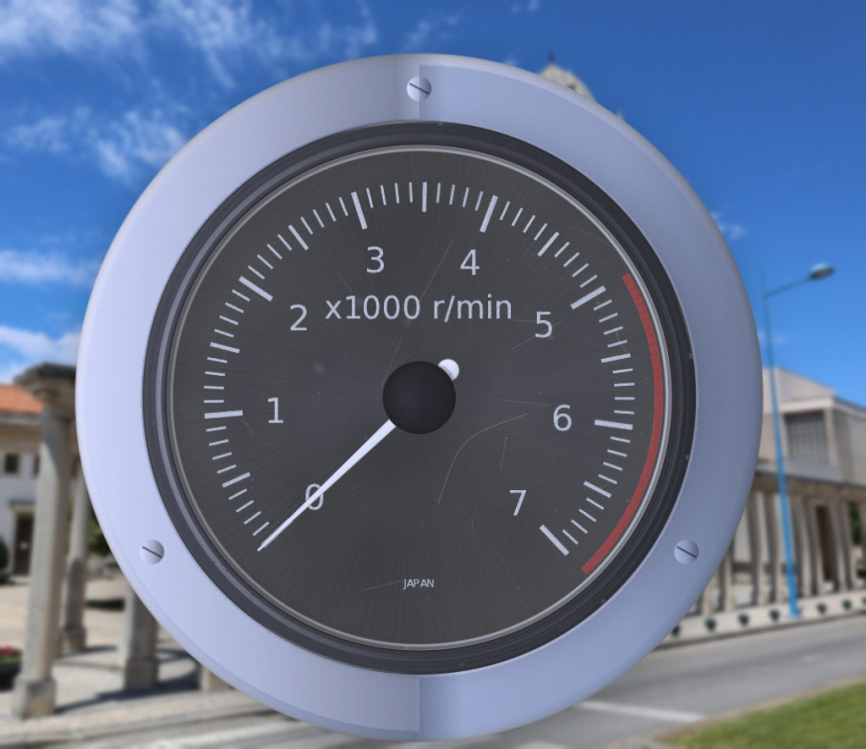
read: 0 rpm
